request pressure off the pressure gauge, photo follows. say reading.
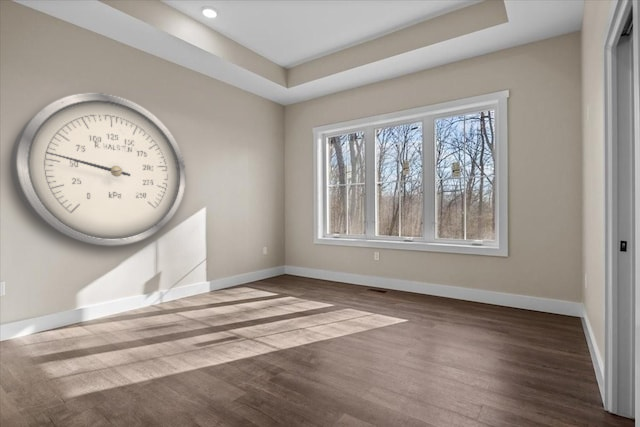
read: 55 kPa
